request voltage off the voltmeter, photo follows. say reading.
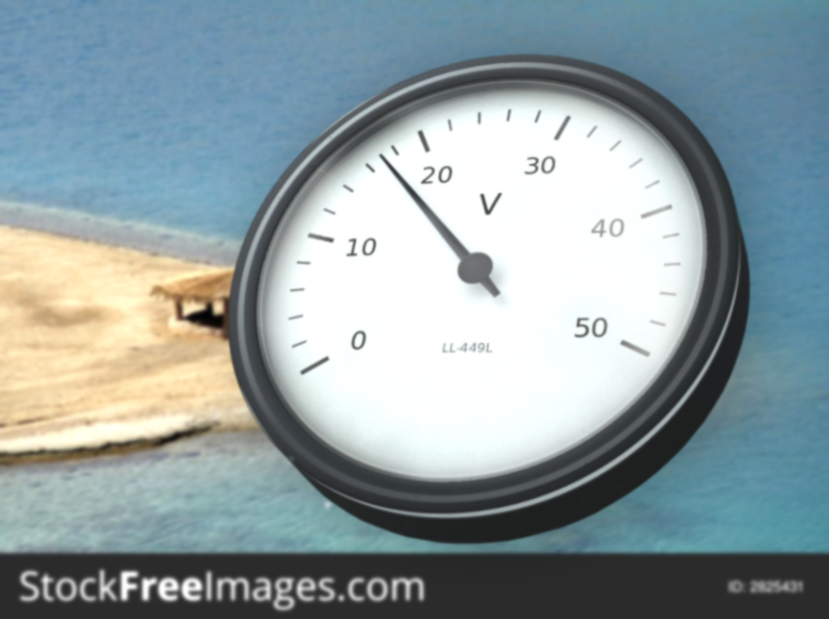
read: 17 V
